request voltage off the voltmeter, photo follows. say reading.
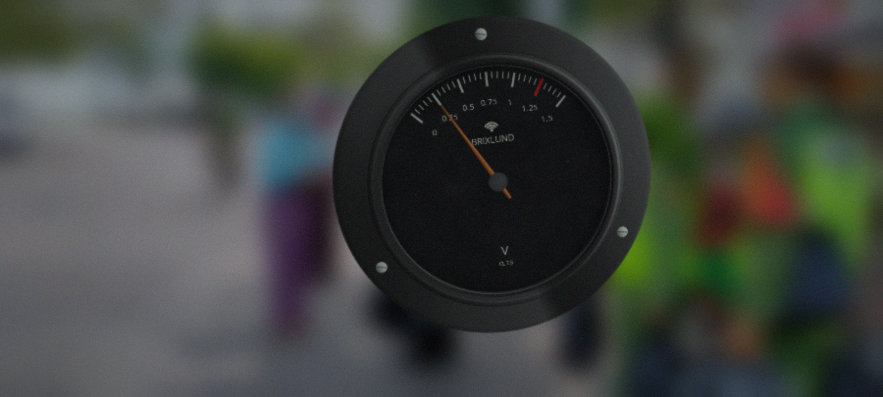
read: 0.25 V
